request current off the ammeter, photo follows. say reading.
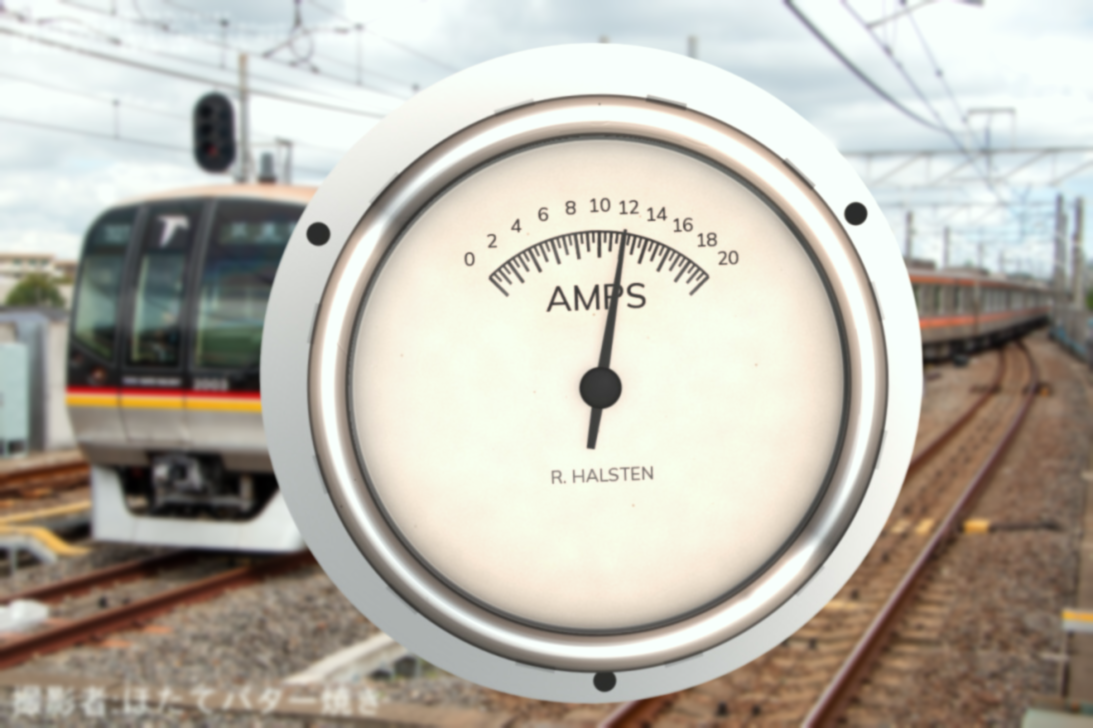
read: 12 A
